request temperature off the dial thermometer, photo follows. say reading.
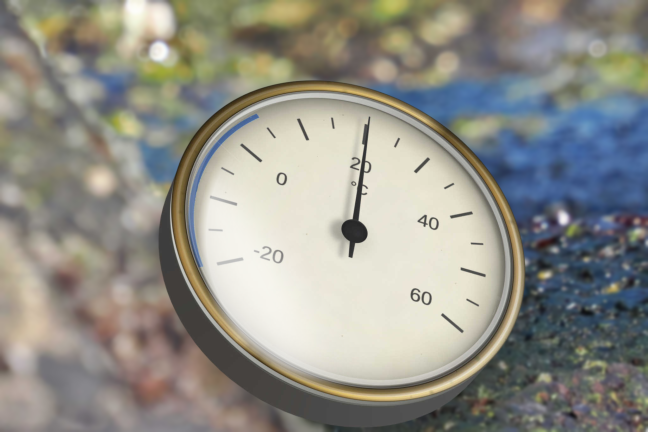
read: 20 °C
